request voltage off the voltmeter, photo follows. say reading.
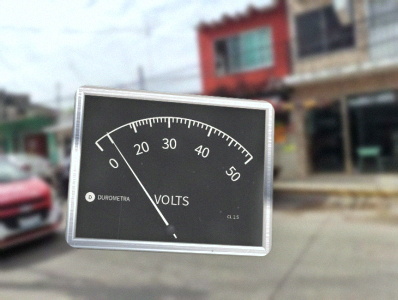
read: 10 V
